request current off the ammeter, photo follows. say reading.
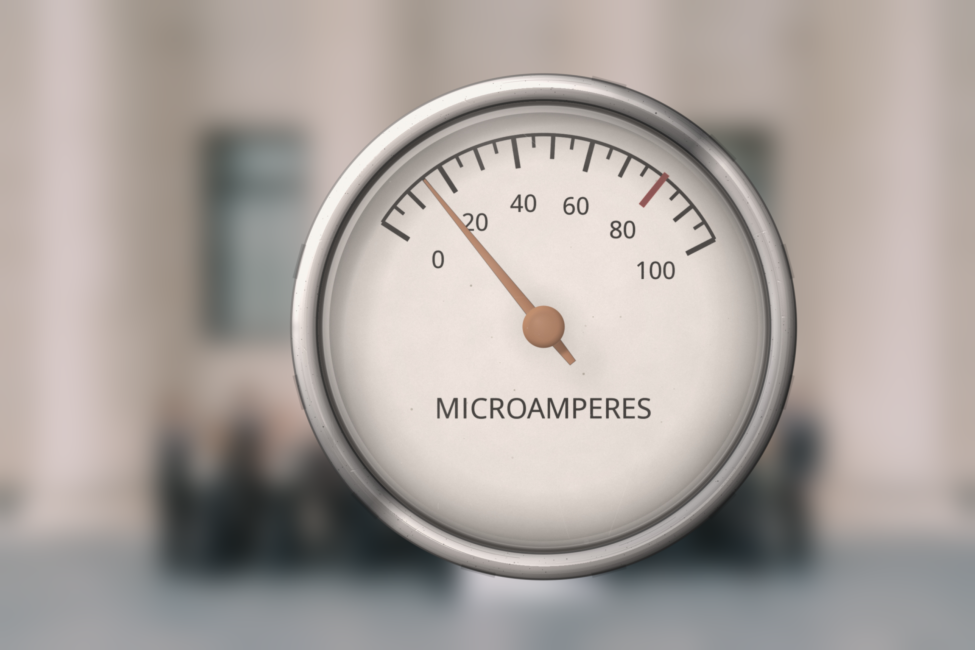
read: 15 µA
